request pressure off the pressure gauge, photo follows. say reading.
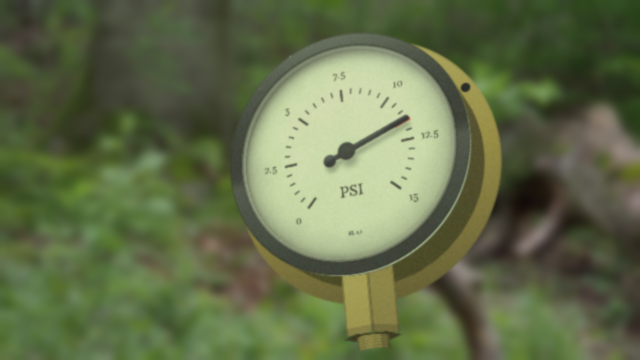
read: 11.5 psi
